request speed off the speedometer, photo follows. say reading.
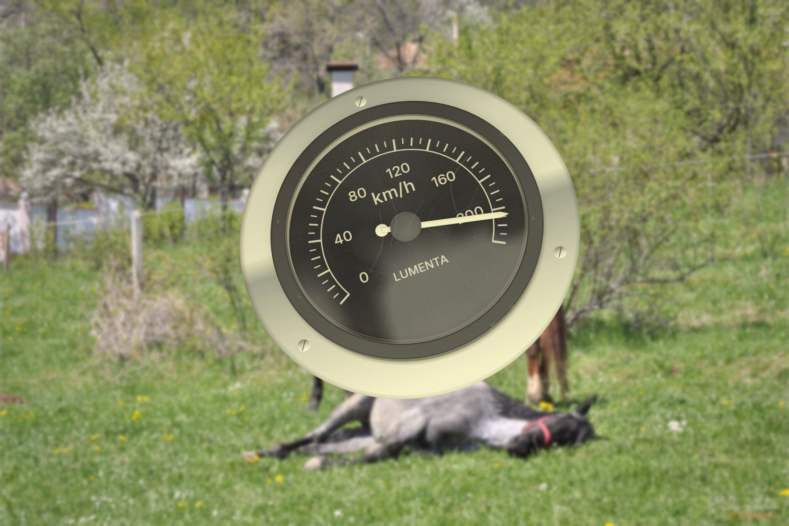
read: 205 km/h
